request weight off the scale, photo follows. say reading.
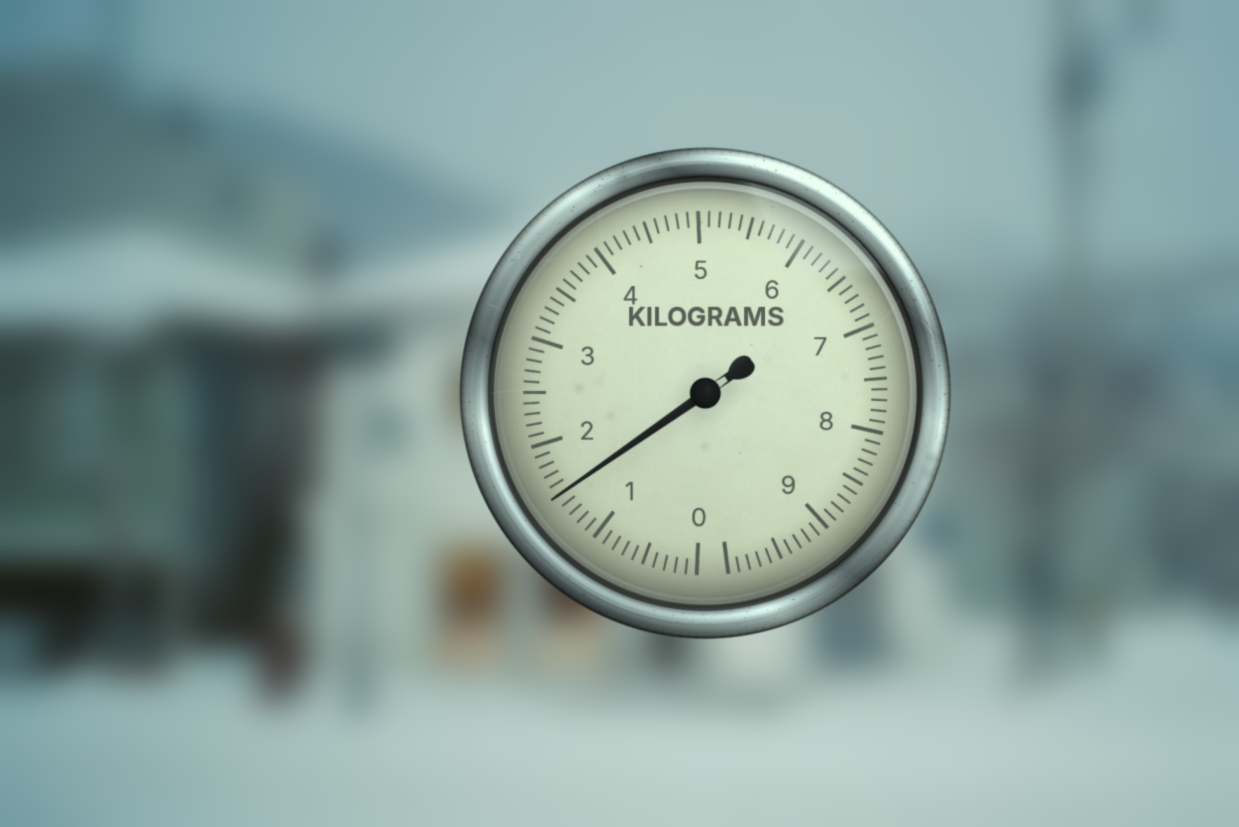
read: 1.5 kg
